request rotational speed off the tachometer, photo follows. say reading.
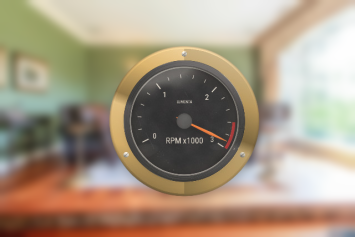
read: 2900 rpm
